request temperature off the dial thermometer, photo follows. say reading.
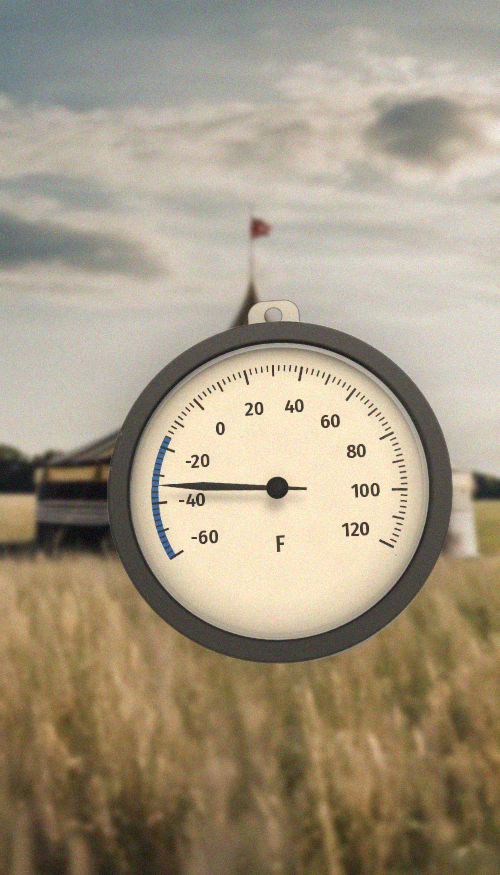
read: -34 °F
